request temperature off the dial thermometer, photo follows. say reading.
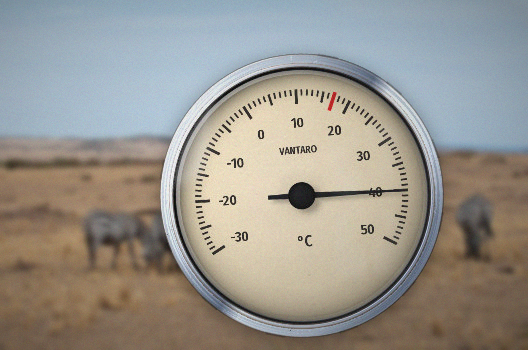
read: 40 °C
